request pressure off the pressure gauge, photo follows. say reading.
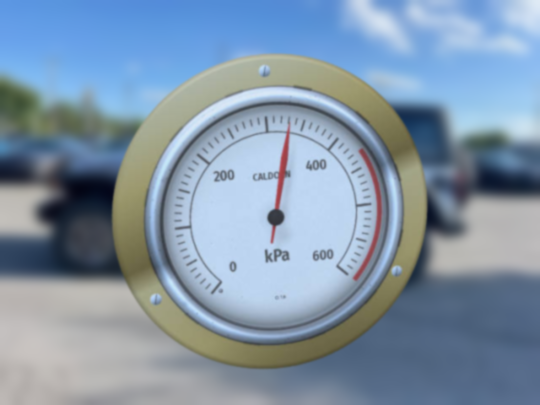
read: 330 kPa
